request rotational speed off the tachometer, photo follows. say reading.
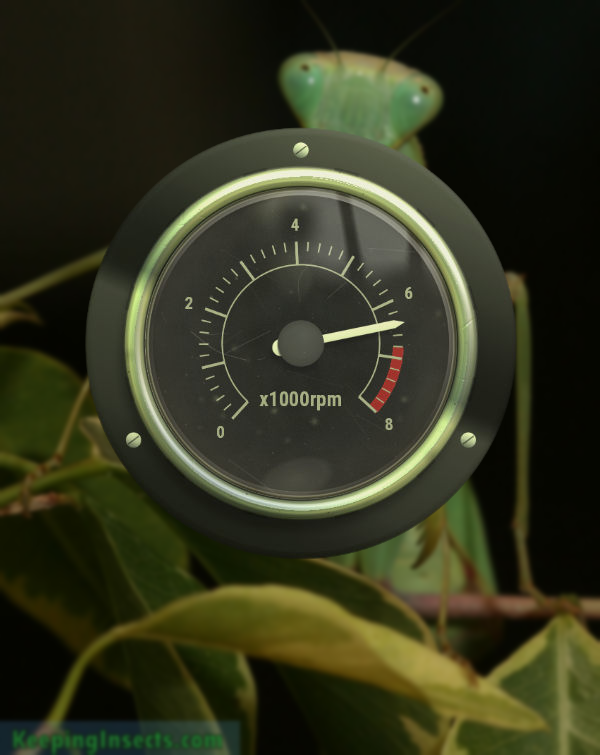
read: 6400 rpm
